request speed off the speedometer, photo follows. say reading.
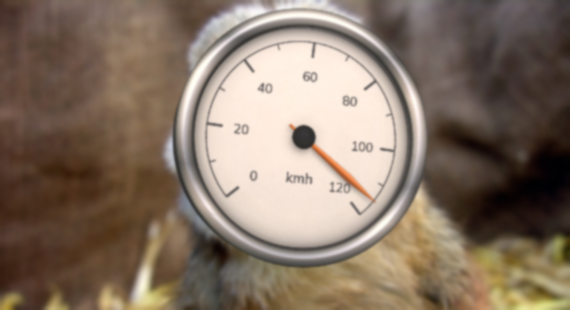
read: 115 km/h
